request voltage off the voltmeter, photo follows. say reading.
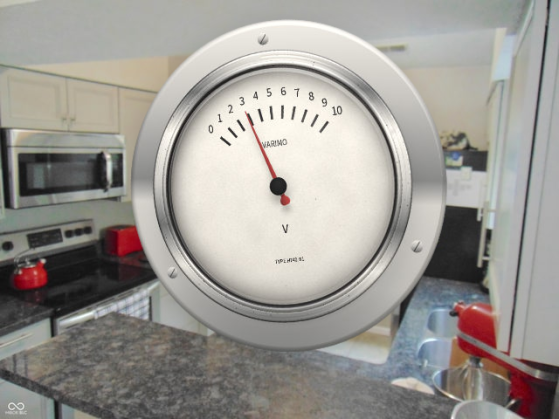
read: 3 V
